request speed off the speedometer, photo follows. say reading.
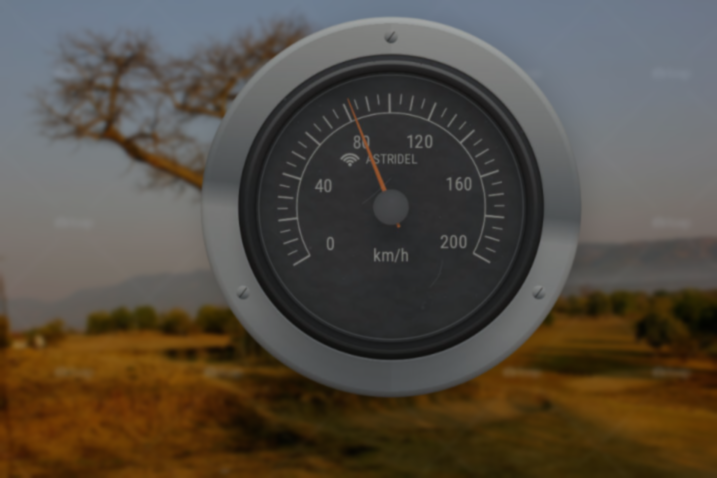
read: 82.5 km/h
